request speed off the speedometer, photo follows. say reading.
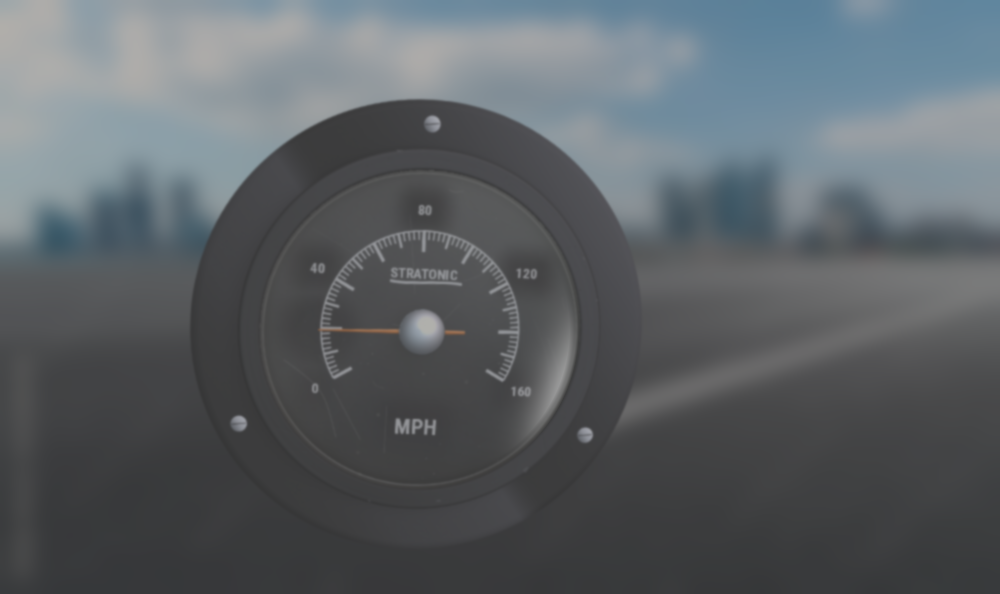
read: 20 mph
